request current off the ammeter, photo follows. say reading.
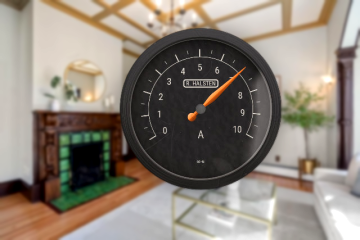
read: 7 A
